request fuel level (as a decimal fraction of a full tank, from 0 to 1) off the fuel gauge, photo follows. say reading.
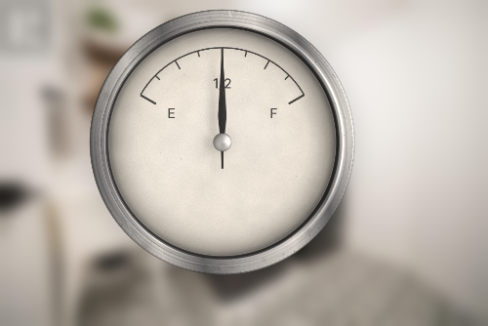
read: 0.5
